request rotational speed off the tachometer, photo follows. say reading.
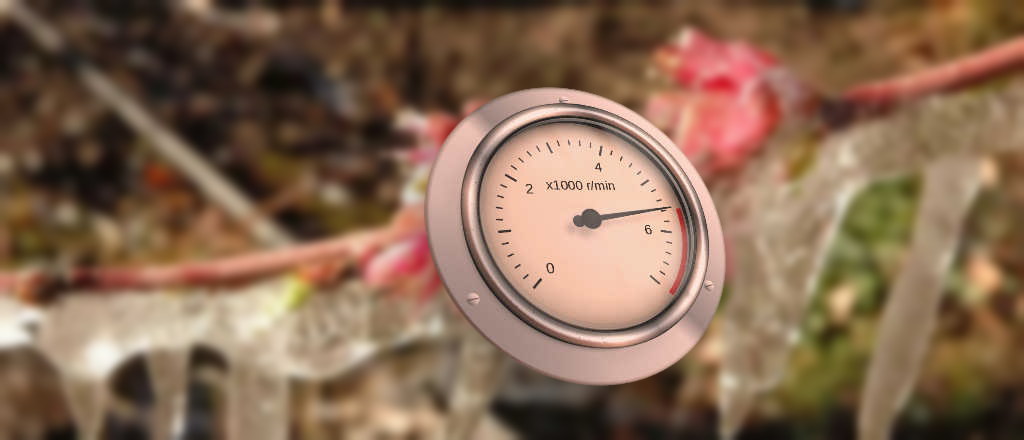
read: 5600 rpm
